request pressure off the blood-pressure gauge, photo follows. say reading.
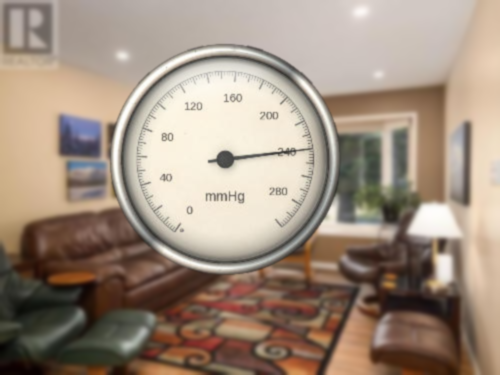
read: 240 mmHg
